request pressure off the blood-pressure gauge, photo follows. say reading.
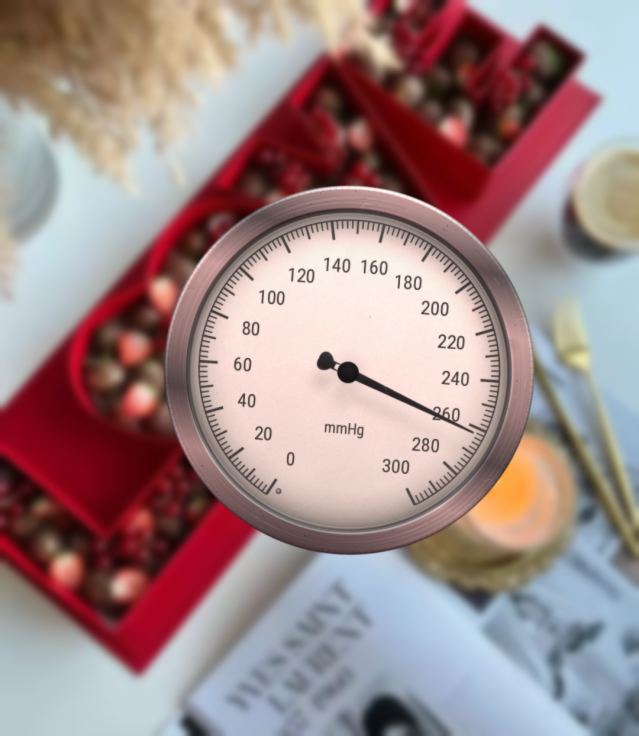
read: 262 mmHg
